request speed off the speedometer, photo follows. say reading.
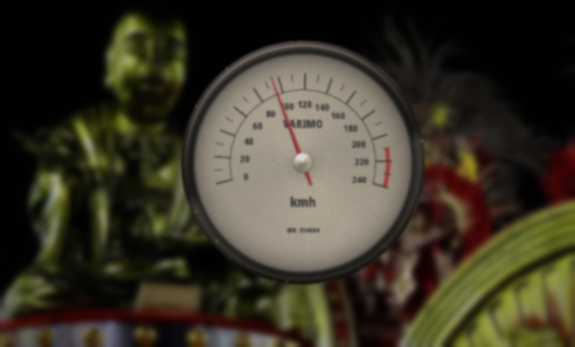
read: 95 km/h
